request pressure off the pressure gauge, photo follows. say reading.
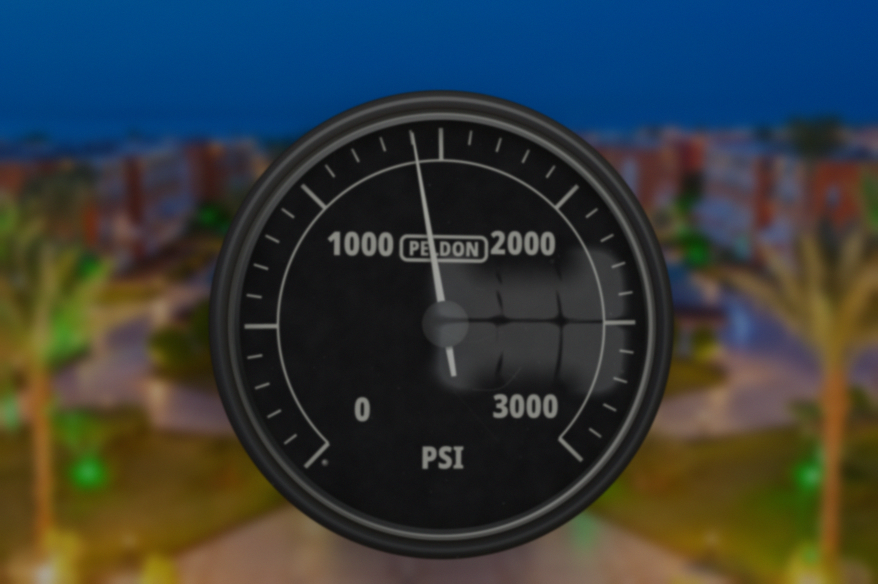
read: 1400 psi
